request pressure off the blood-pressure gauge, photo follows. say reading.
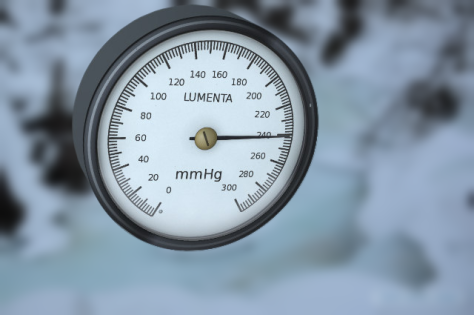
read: 240 mmHg
